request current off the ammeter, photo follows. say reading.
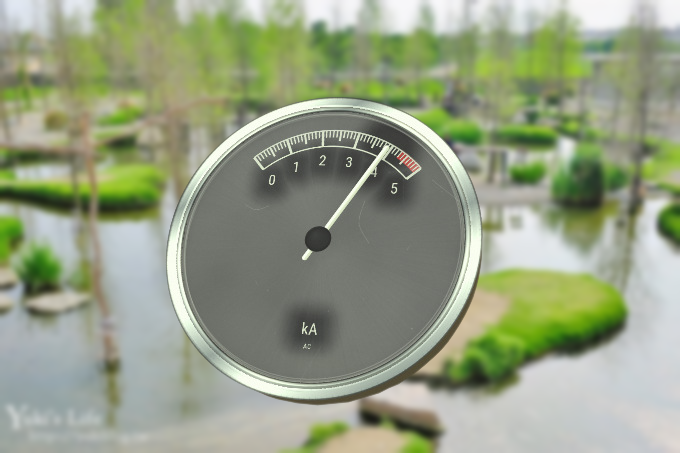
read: 4 kA
